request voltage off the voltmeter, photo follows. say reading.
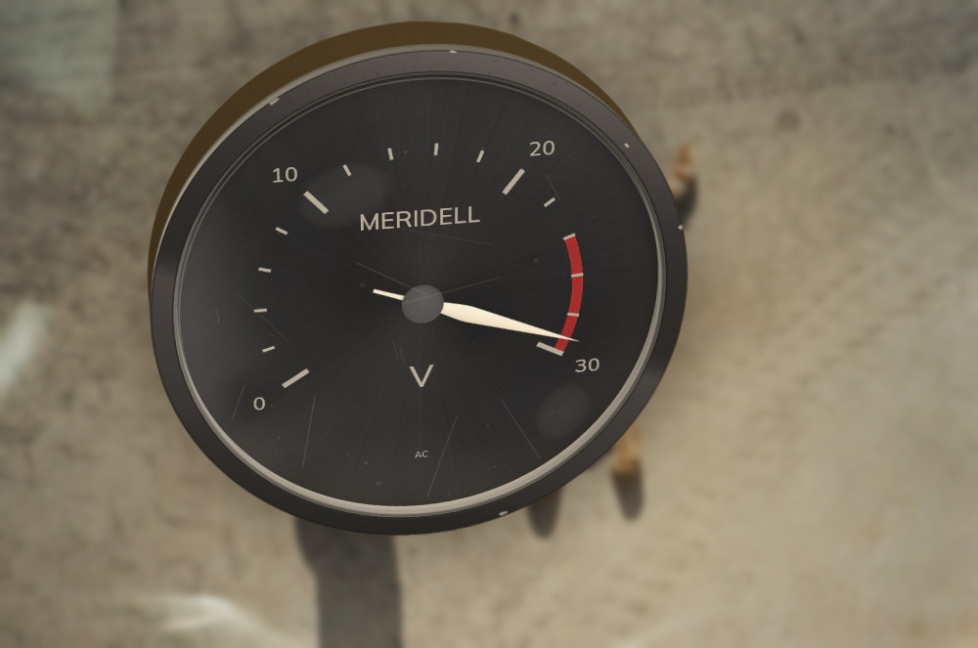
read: 29 V
